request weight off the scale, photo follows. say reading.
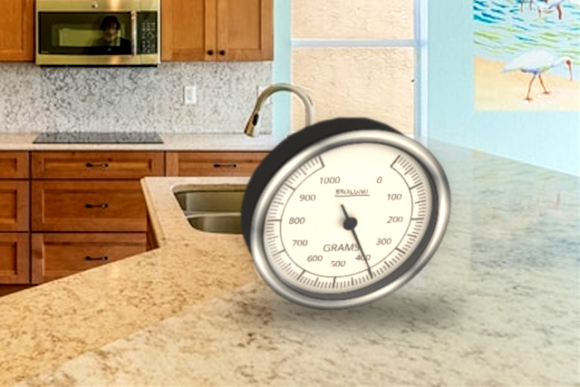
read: 400 g
